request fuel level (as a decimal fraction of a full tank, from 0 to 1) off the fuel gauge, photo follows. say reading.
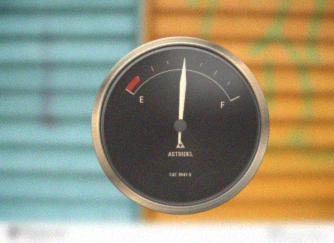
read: 0.5
